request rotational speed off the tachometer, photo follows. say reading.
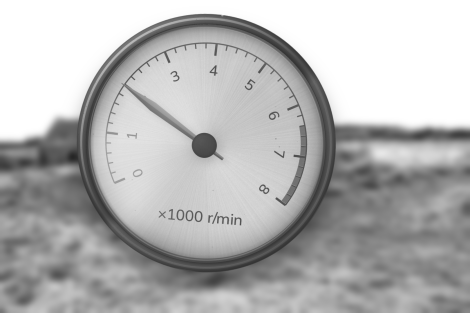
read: 2000 rpm
